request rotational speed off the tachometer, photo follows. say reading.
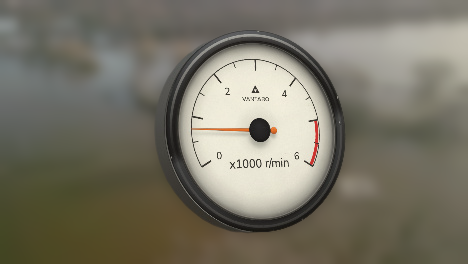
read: 750 rpm
